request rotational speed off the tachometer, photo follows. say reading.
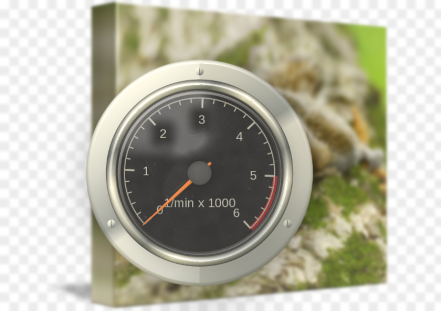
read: 0 rpm
